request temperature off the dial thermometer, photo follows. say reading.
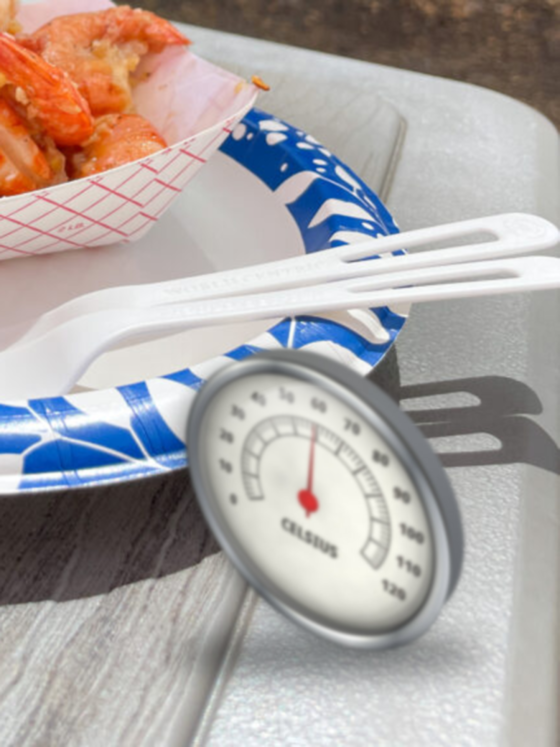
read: 60 °C
